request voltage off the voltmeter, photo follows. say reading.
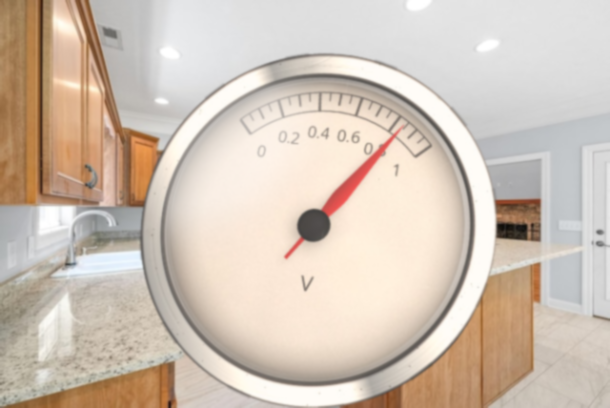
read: 0.85 V
